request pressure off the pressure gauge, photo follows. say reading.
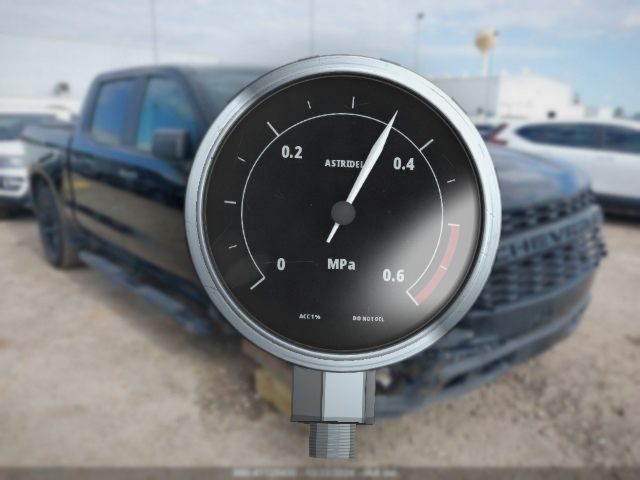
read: 0.35 MPa
